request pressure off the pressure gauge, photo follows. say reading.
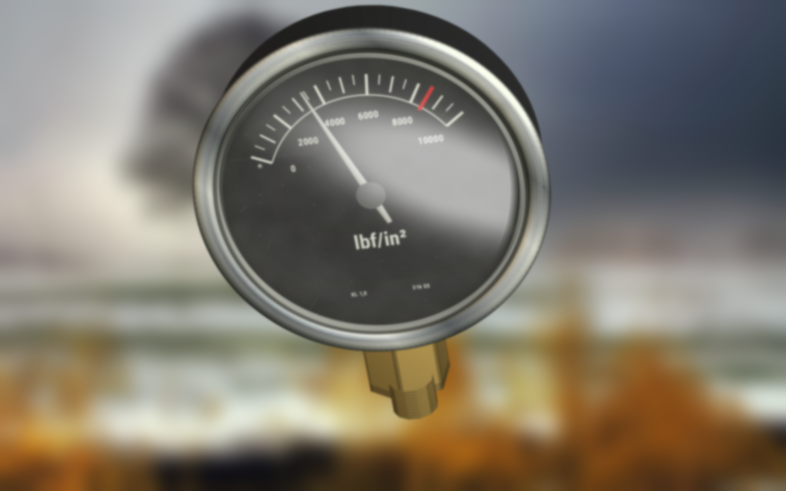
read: 3500 psi
